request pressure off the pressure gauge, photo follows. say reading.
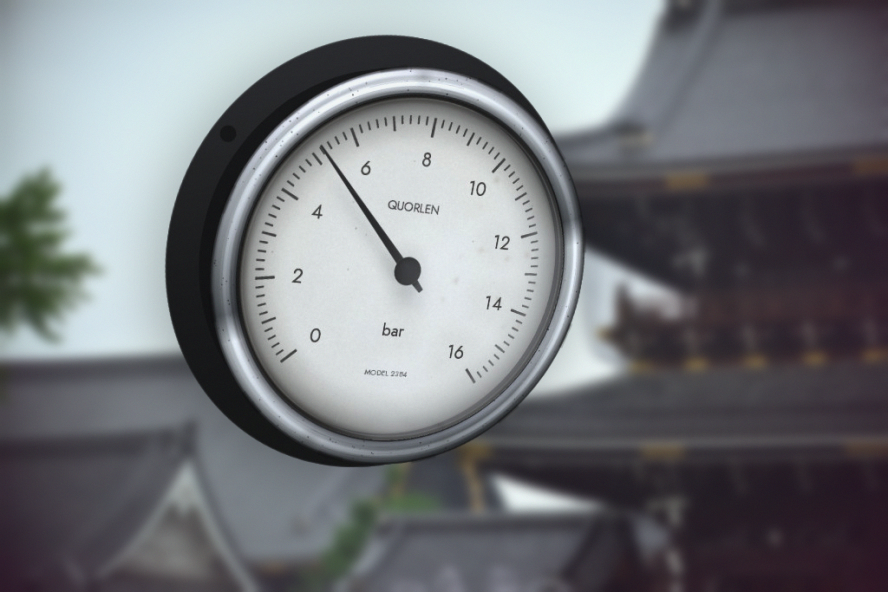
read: 5.2 bar
